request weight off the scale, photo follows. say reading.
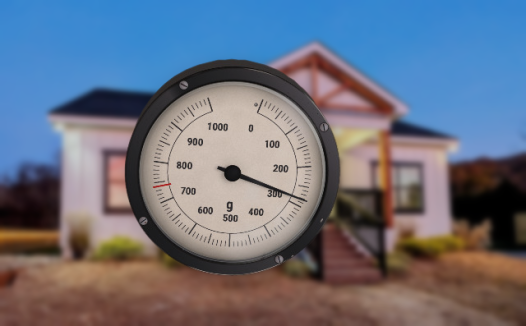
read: 280 g
